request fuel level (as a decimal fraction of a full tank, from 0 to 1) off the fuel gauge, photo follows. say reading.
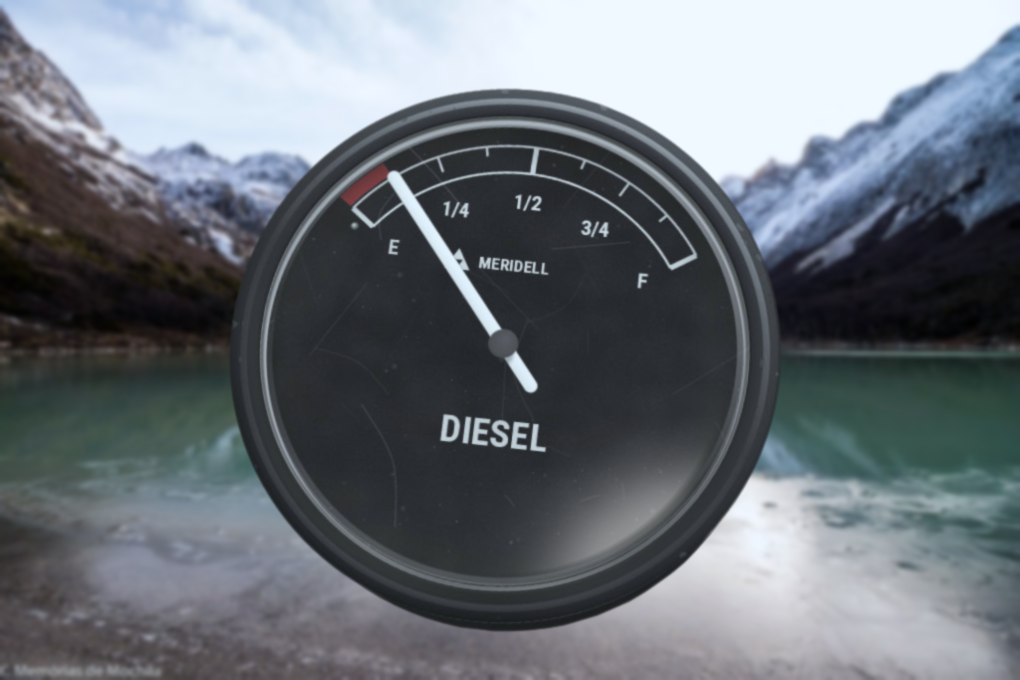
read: 0.125
